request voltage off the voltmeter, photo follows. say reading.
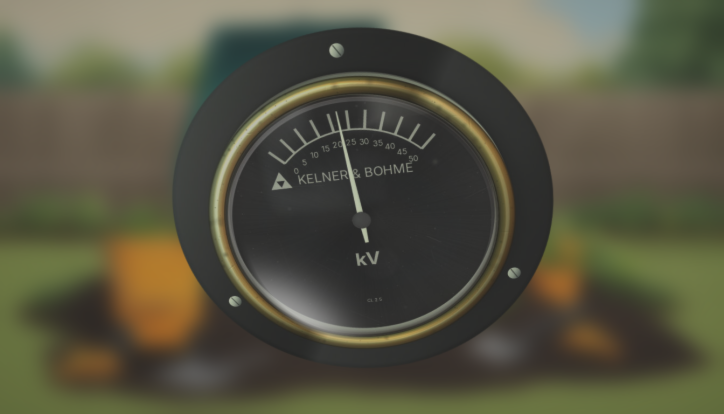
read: 22.5 kV
